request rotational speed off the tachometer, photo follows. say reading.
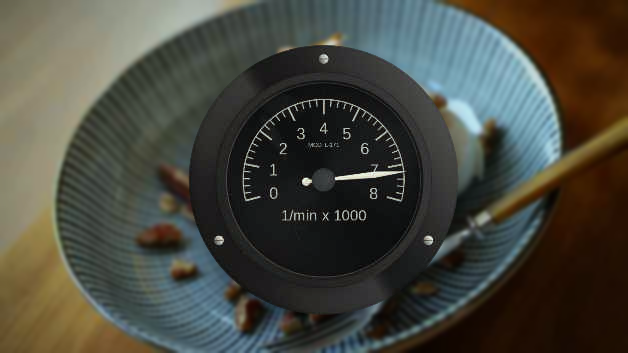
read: 7200 rpm
